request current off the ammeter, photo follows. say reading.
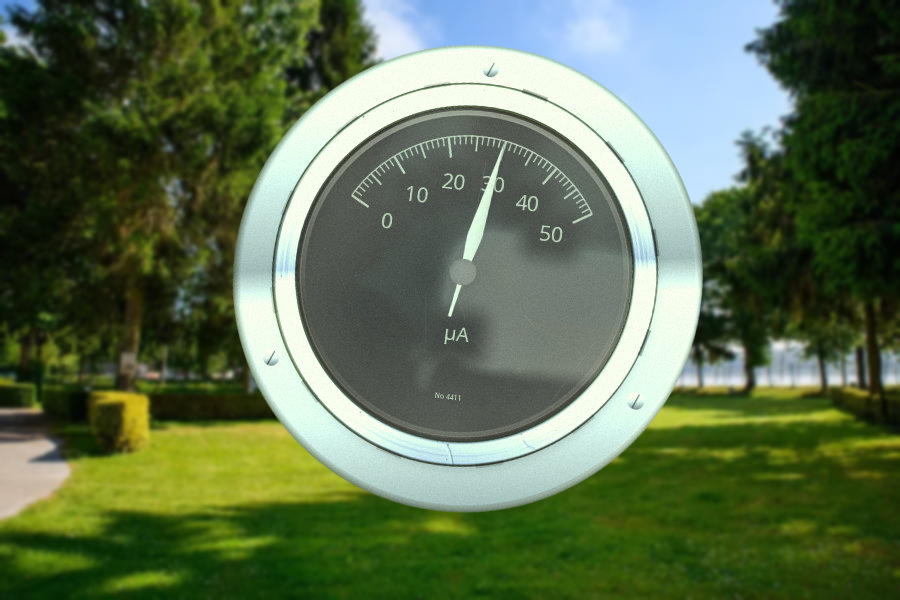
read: 30 µA
